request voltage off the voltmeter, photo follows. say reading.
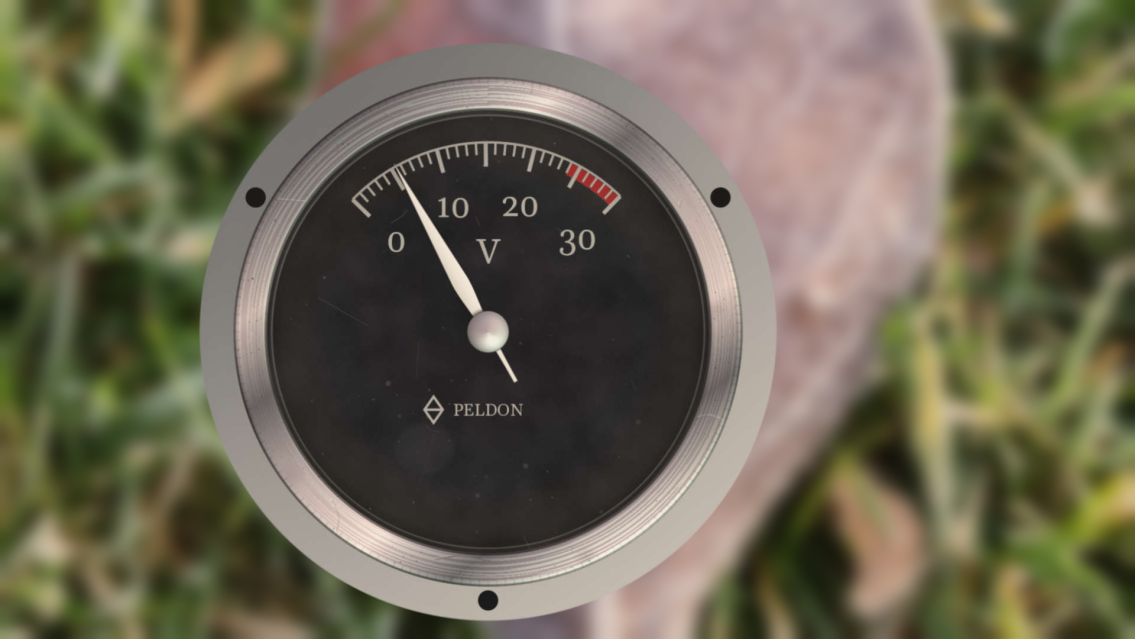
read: 5.5 V
